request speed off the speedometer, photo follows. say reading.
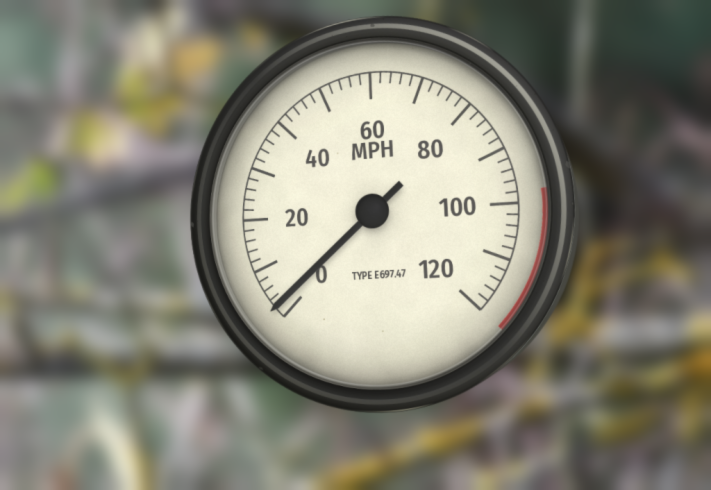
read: 2 mph
